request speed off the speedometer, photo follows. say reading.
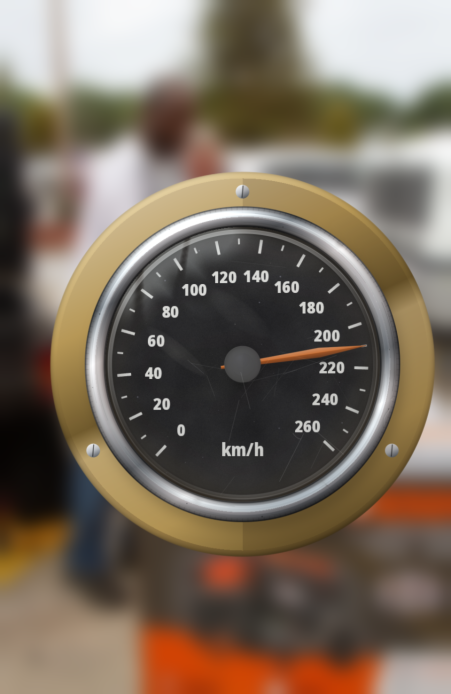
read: 210 km/h
